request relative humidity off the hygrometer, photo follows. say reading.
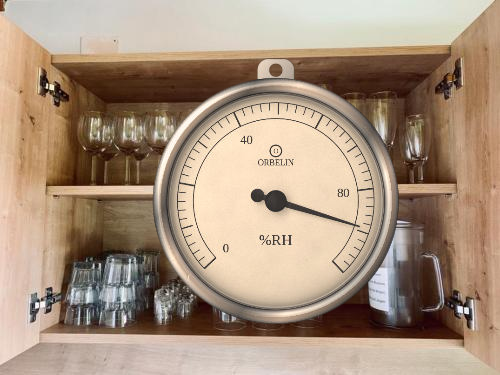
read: 89 %
